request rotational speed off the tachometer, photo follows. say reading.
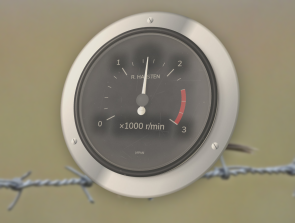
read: 1500 rpm
